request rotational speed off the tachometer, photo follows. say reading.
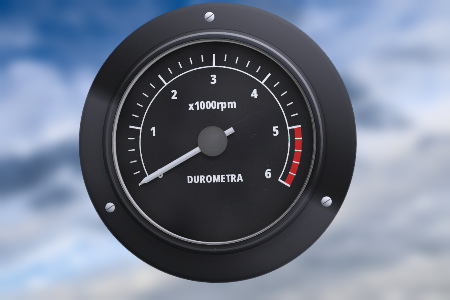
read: 0 rpm
